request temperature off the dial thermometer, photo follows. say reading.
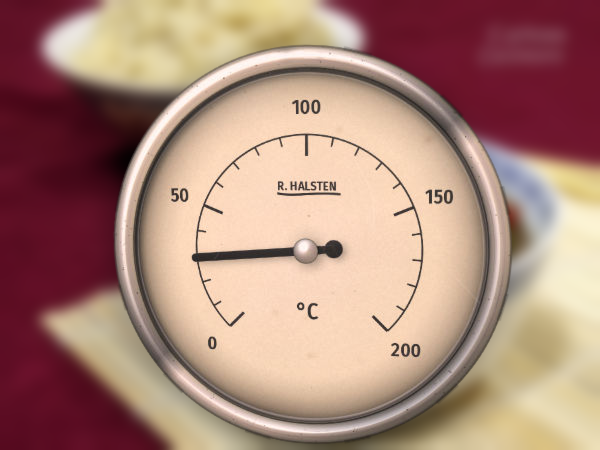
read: 30 °C
